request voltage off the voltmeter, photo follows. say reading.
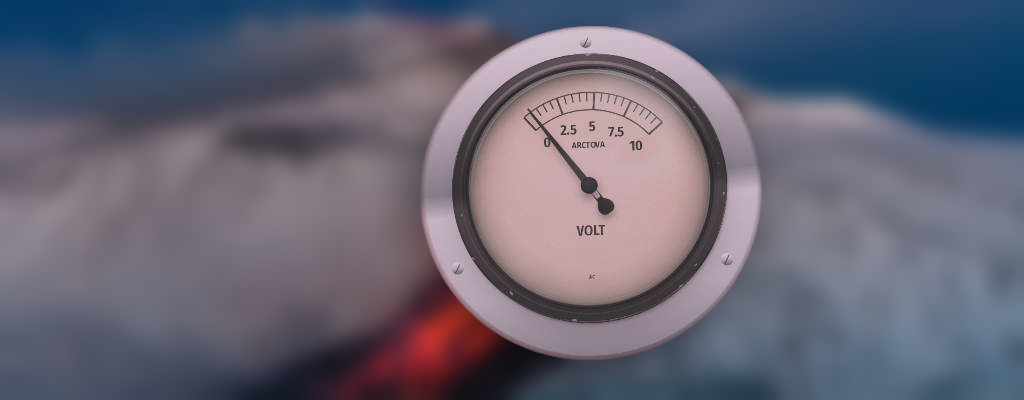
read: 0.5 V
